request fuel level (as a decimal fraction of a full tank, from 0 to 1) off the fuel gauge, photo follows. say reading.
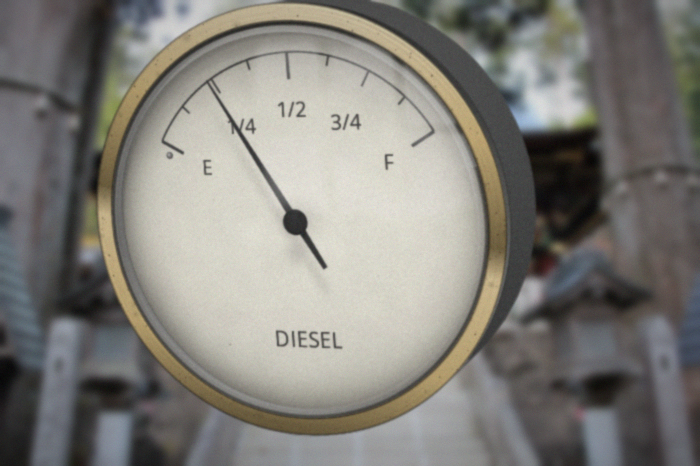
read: 0.25
